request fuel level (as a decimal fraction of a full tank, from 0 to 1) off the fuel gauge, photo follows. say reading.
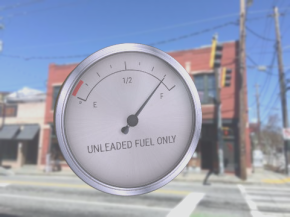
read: 0.875
